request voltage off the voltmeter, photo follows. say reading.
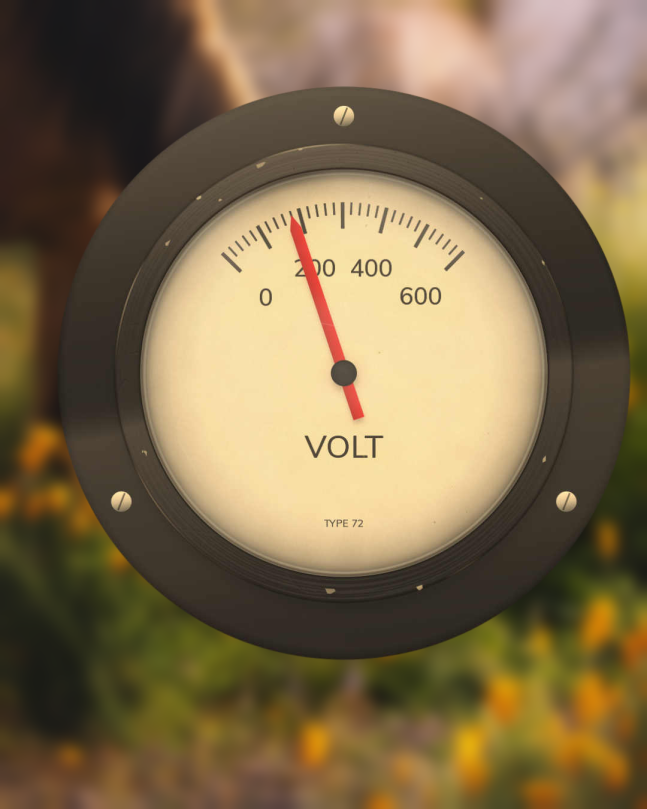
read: 180 V
